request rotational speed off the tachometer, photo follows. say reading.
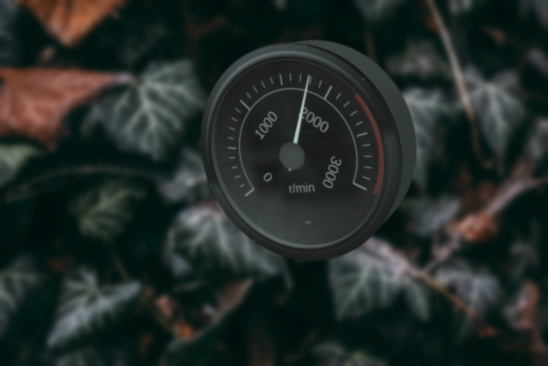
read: 1800 rpm
